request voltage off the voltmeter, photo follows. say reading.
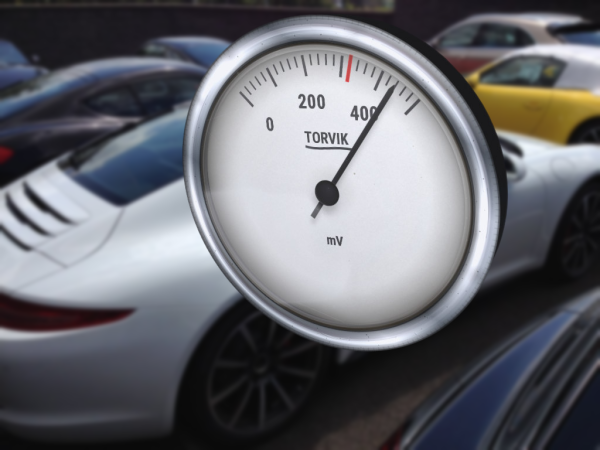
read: 440 mV
